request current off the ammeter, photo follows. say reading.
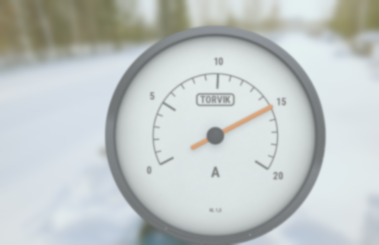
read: 15 A
